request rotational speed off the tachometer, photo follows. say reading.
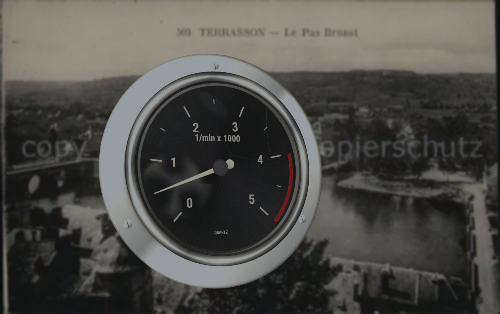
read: 500 rpm
